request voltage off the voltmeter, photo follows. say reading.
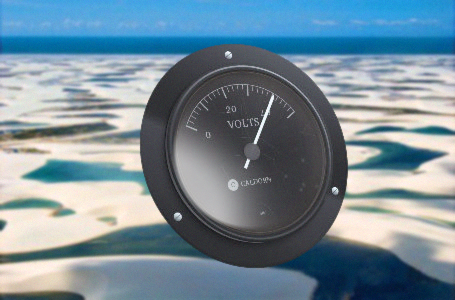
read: 40 V
